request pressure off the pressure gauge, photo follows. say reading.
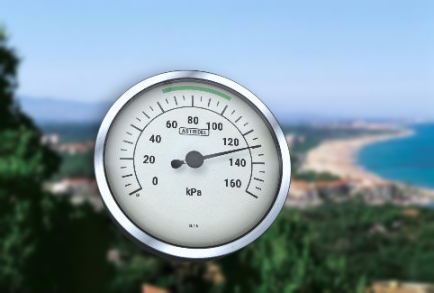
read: 130 kPa
